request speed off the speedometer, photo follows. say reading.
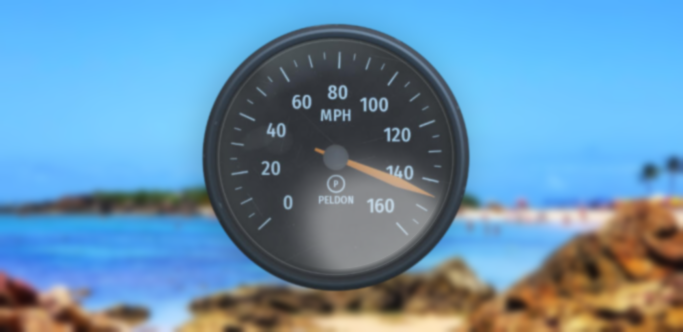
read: 145 mph
